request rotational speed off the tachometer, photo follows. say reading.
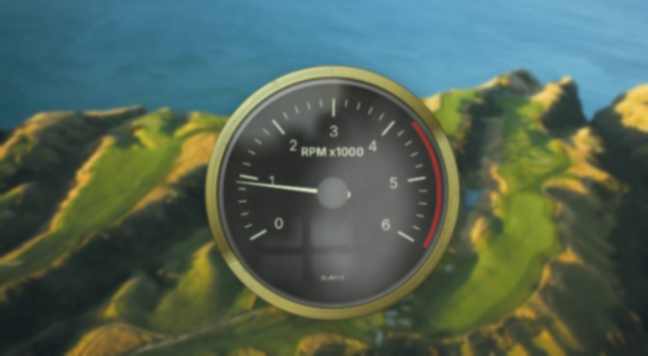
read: 900 rpm
